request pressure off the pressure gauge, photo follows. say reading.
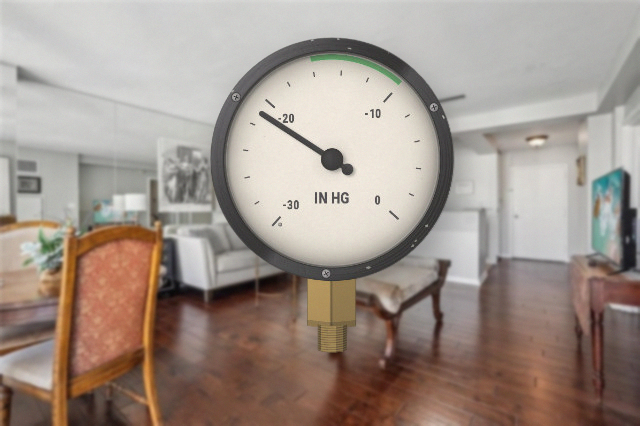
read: -21 inHg
